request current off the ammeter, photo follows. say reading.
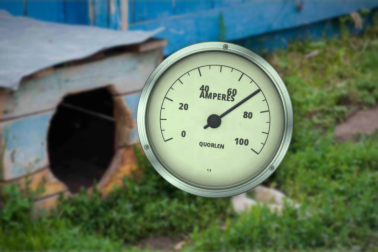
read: 70 A
